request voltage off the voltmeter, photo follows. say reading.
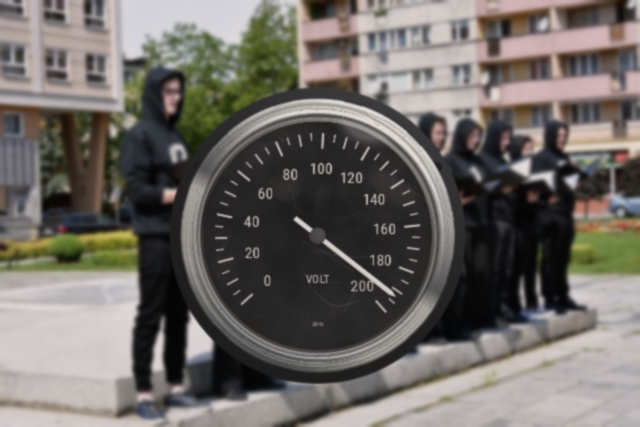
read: 192.5 V
